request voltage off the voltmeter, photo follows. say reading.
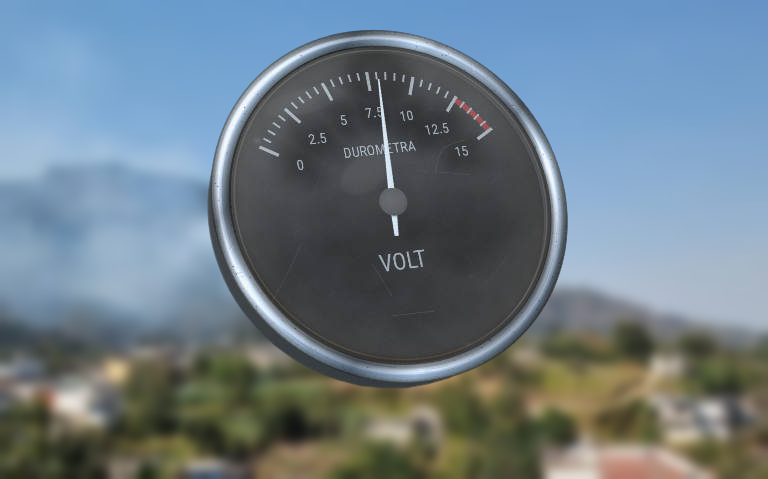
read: 8 V
